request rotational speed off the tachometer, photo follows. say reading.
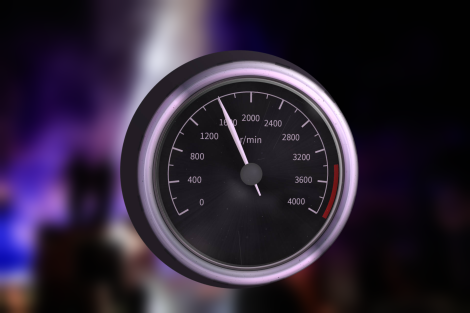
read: 1600 rpm
